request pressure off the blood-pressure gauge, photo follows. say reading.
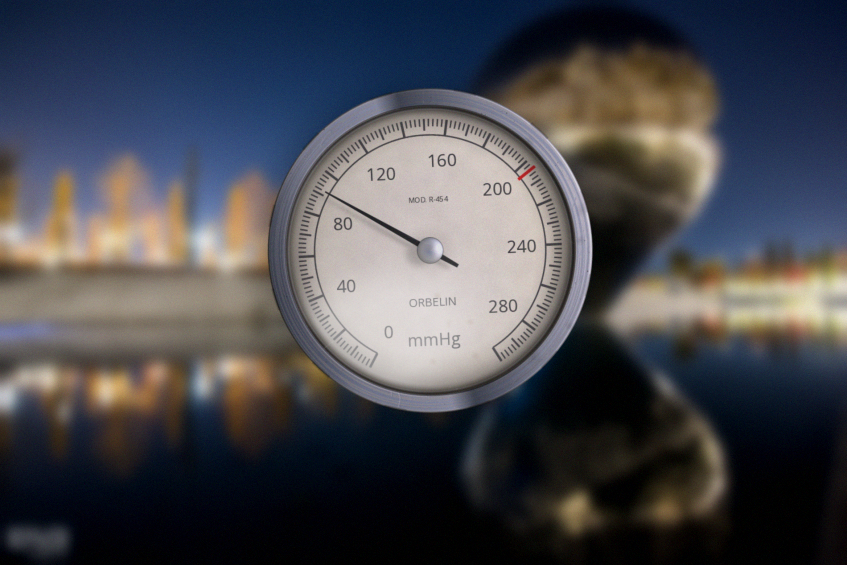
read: 92 mmHg
